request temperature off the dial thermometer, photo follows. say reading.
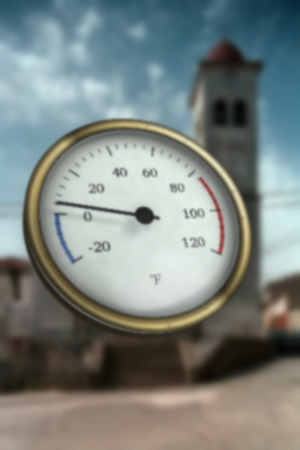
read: 4 °F
